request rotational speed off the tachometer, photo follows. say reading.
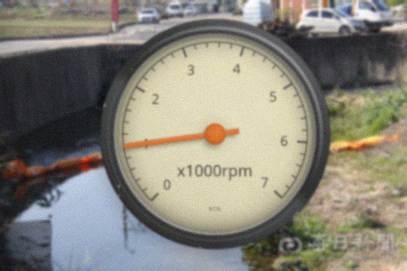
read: 1000 rpm
